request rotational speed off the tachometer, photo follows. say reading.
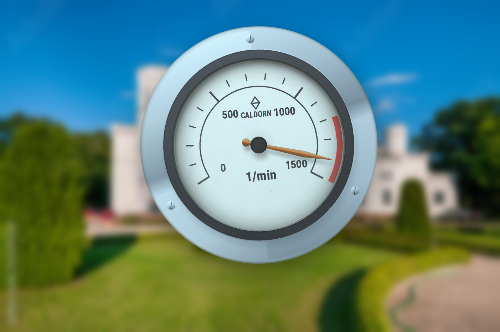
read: 1400 rpm
